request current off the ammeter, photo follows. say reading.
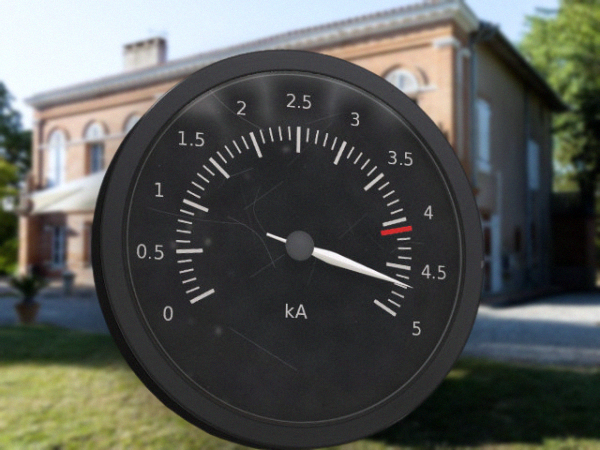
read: 4.7 kA
